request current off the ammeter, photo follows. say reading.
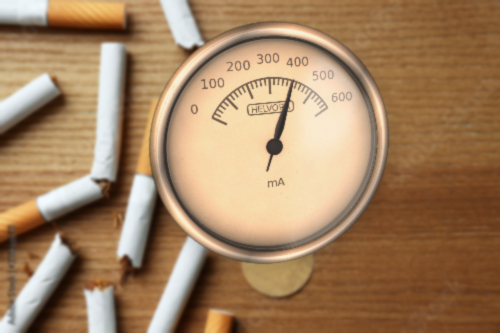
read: 400 mA
